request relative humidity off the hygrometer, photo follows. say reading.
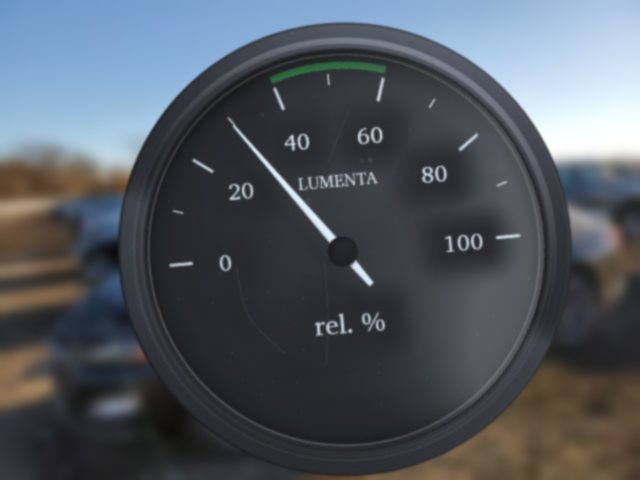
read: 30 %
